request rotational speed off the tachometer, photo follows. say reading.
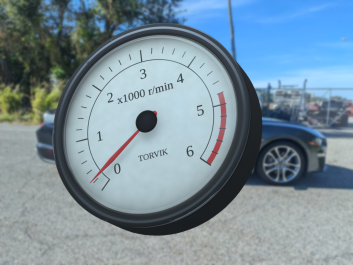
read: 200 rpm
